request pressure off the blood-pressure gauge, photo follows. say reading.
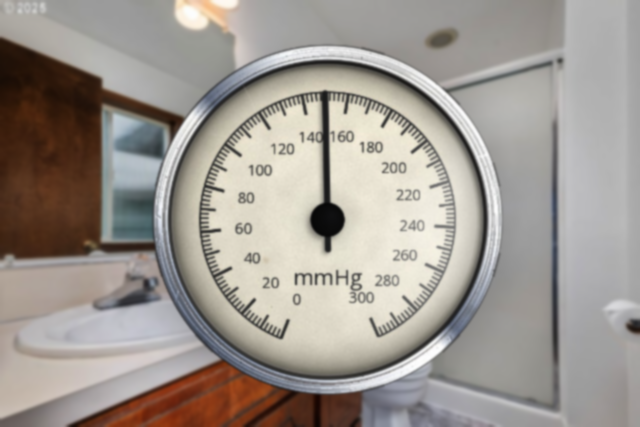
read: 150 mmHg
